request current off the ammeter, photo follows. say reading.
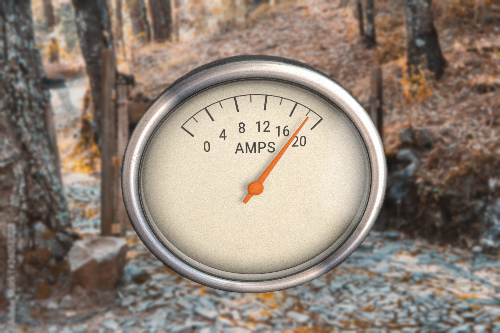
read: 18 A
